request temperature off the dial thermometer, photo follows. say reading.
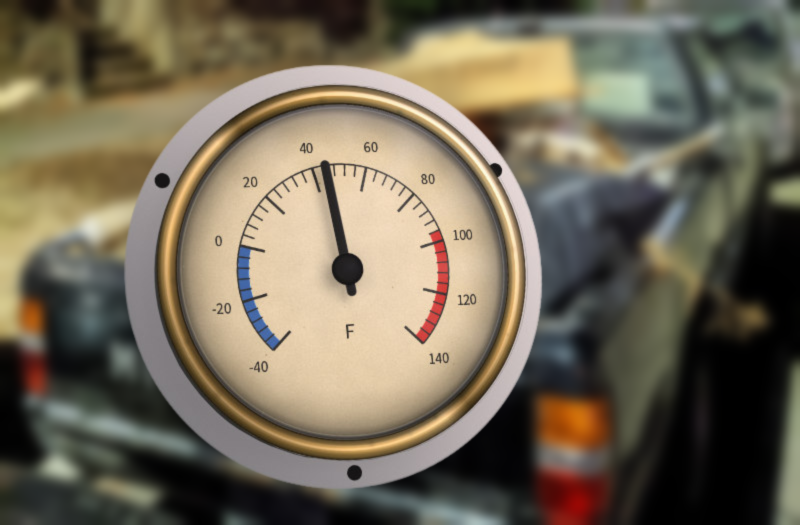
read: 44 °F
